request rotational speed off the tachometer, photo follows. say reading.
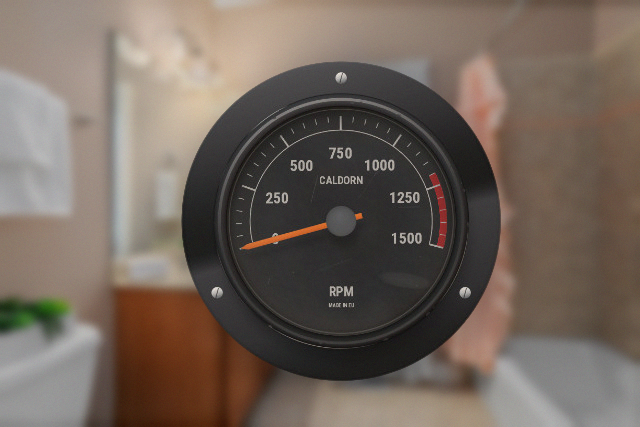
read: 0 rpm
